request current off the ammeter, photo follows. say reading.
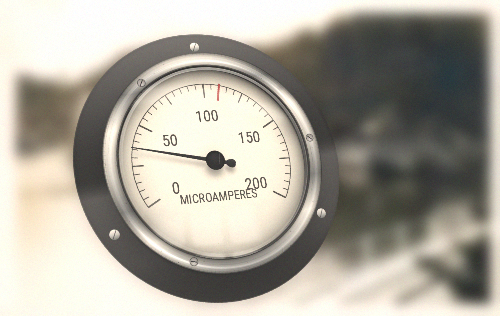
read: 35 µA
